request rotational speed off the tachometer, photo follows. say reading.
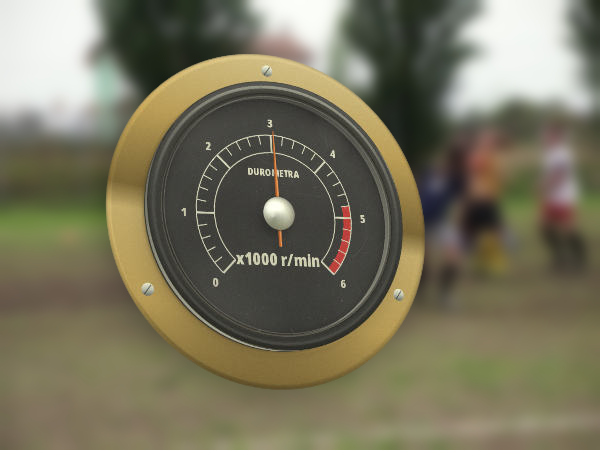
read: 3000 rpm
